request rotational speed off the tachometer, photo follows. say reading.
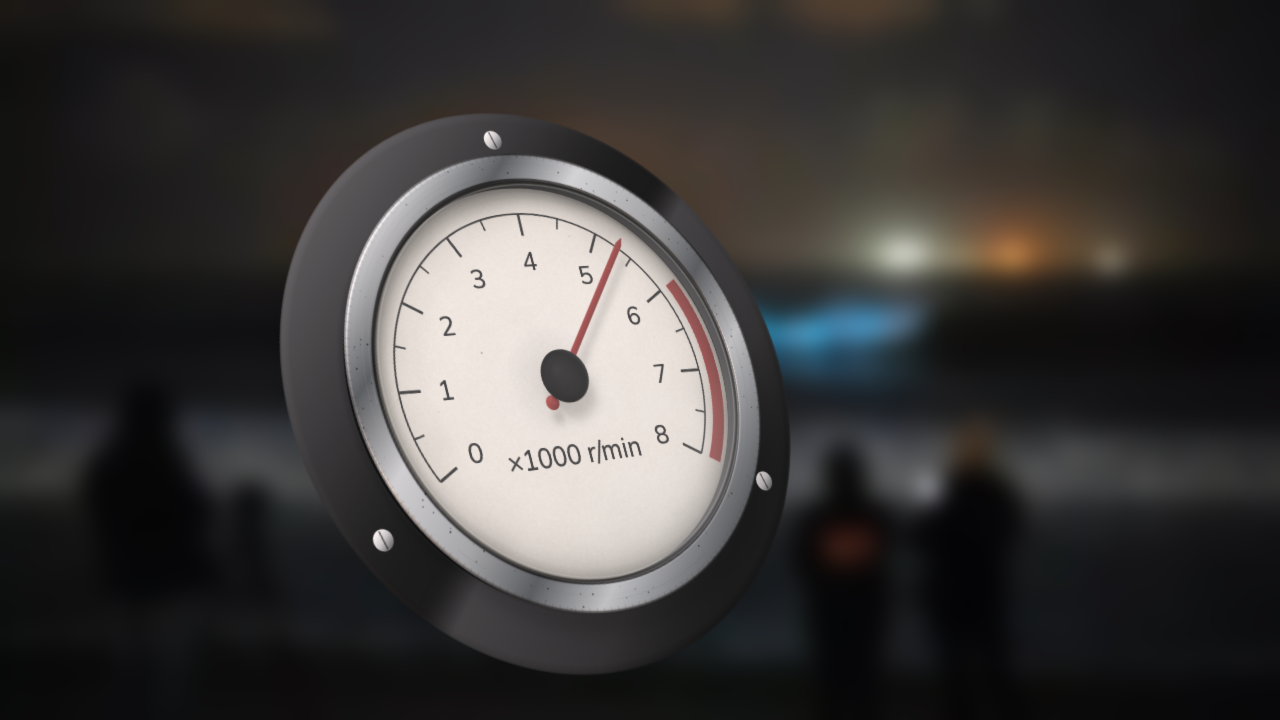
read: 5250 rpm
